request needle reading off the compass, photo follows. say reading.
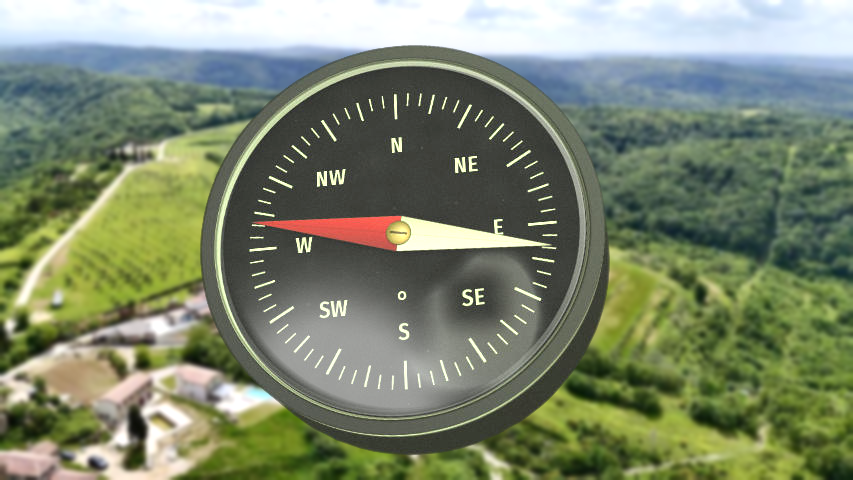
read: 280 °
